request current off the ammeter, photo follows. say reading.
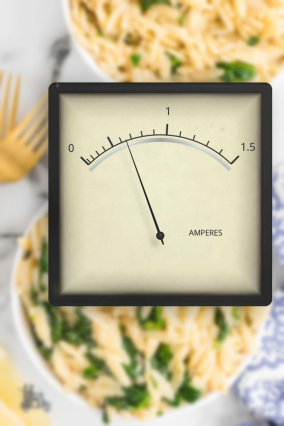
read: 0.65 A
